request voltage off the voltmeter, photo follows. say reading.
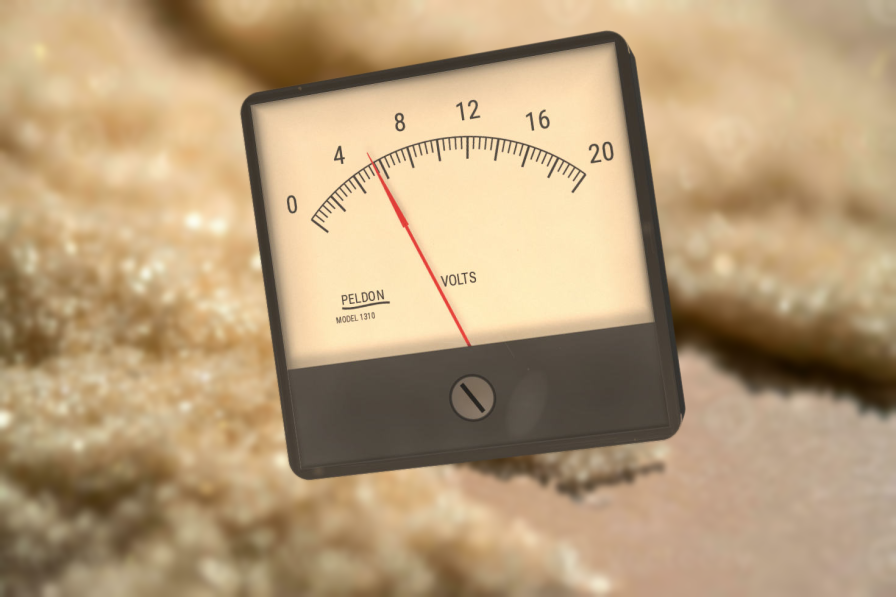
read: 5.6 V
